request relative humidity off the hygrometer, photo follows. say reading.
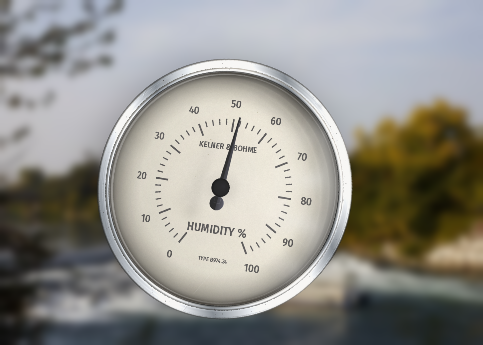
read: 52 %
